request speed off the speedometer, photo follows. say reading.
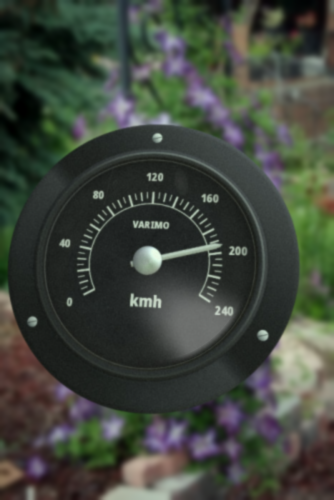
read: 195 km/h
